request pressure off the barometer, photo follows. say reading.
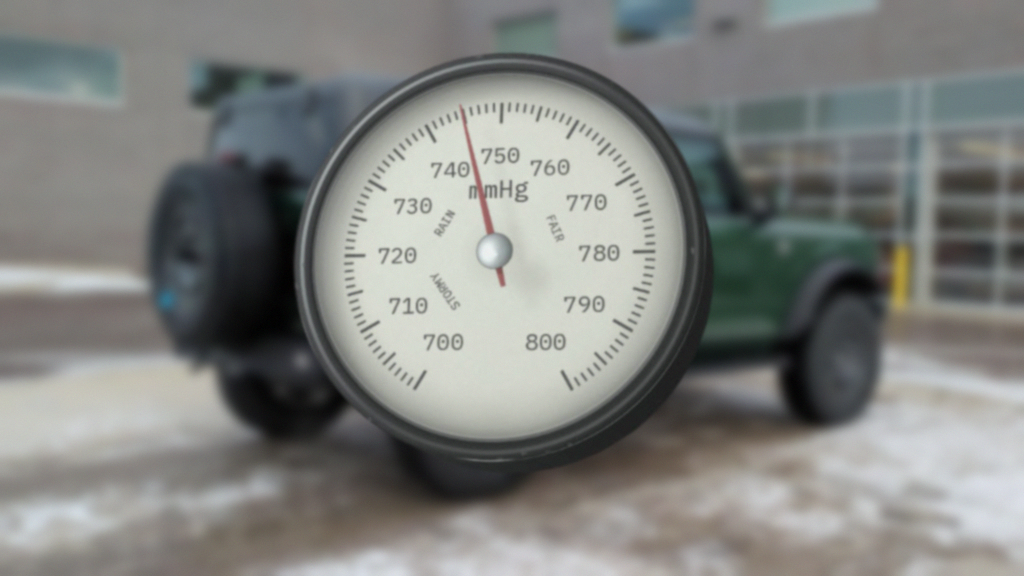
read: 745 mmHg
